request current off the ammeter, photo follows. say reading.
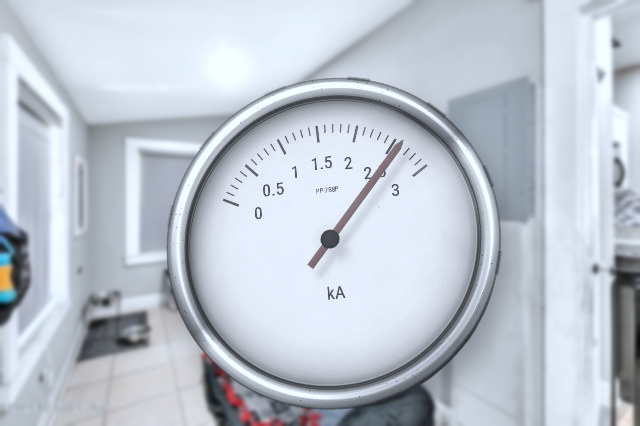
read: 2.6 kA
